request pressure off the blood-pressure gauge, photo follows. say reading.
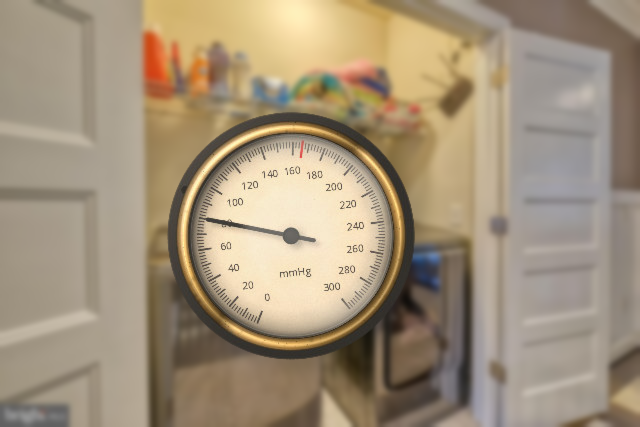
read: 80 mmHg
